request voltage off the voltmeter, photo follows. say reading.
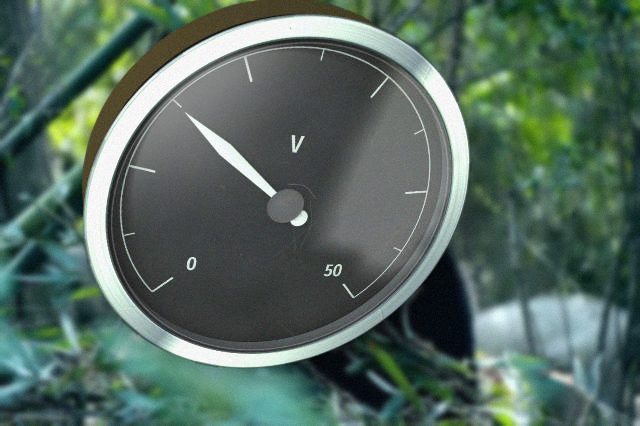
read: 15 V
